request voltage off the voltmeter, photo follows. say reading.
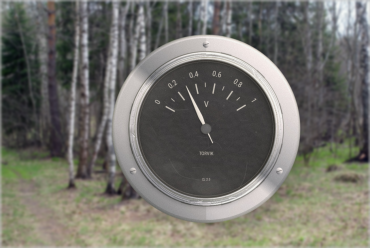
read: 0.3 V
